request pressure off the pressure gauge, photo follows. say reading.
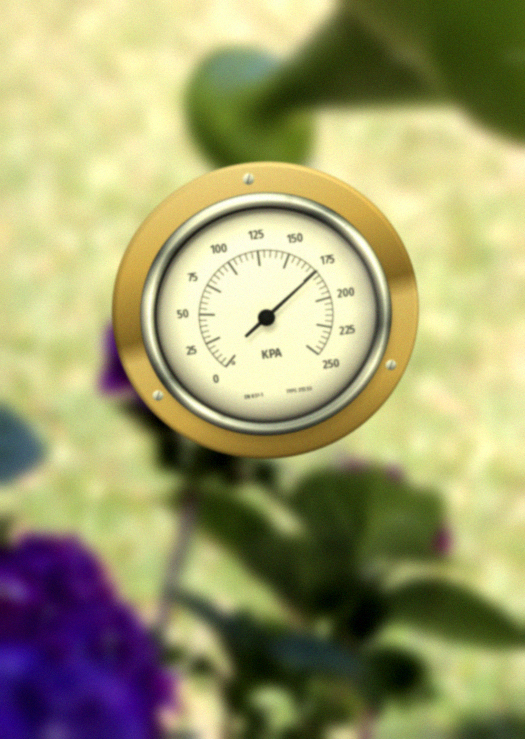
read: 175 kPa
